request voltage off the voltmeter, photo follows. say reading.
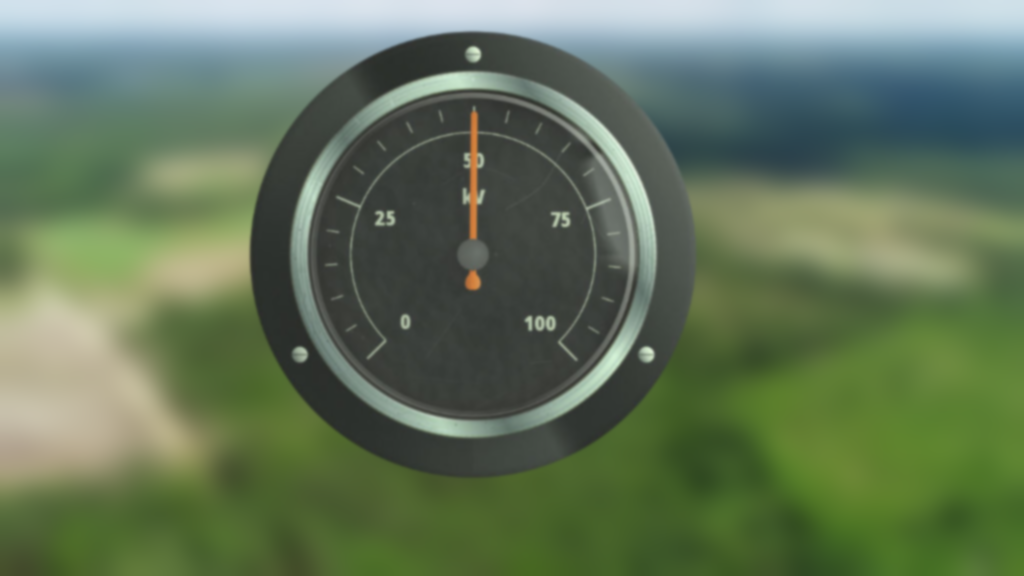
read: 50 kV
